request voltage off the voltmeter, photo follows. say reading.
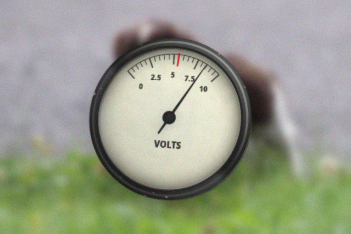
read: 8.5 V
